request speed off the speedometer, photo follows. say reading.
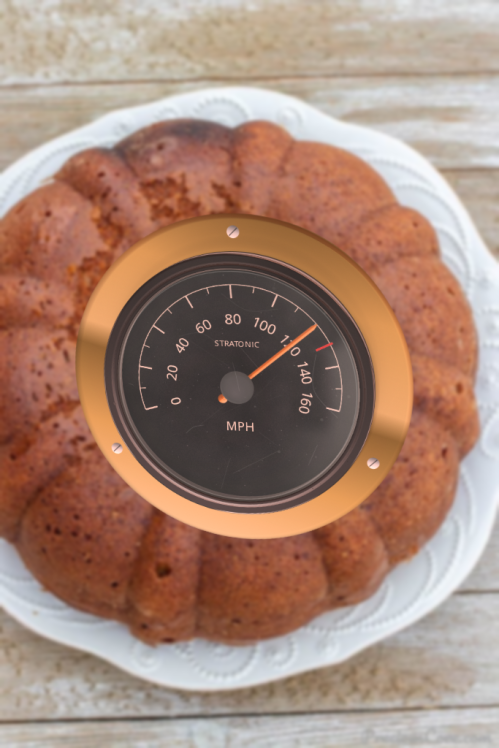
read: 120 mph
